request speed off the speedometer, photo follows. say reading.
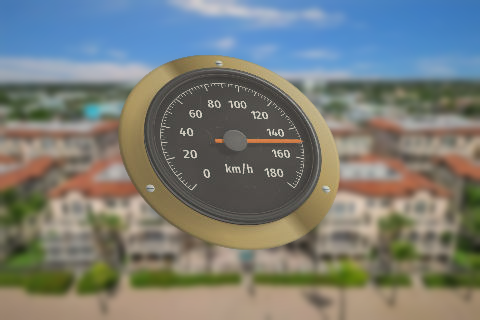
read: 150 km/h
